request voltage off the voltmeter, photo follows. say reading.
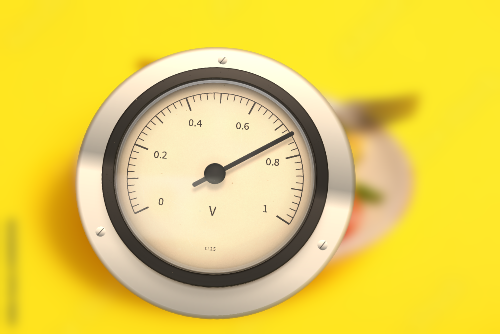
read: 0.74 V
